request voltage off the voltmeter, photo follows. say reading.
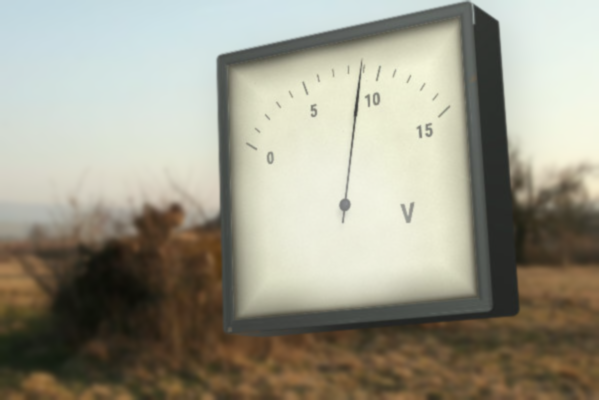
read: 9 V
